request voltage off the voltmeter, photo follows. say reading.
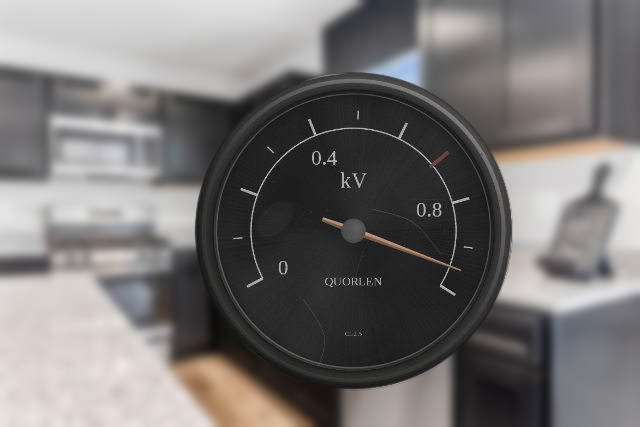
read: 0.95 kV
